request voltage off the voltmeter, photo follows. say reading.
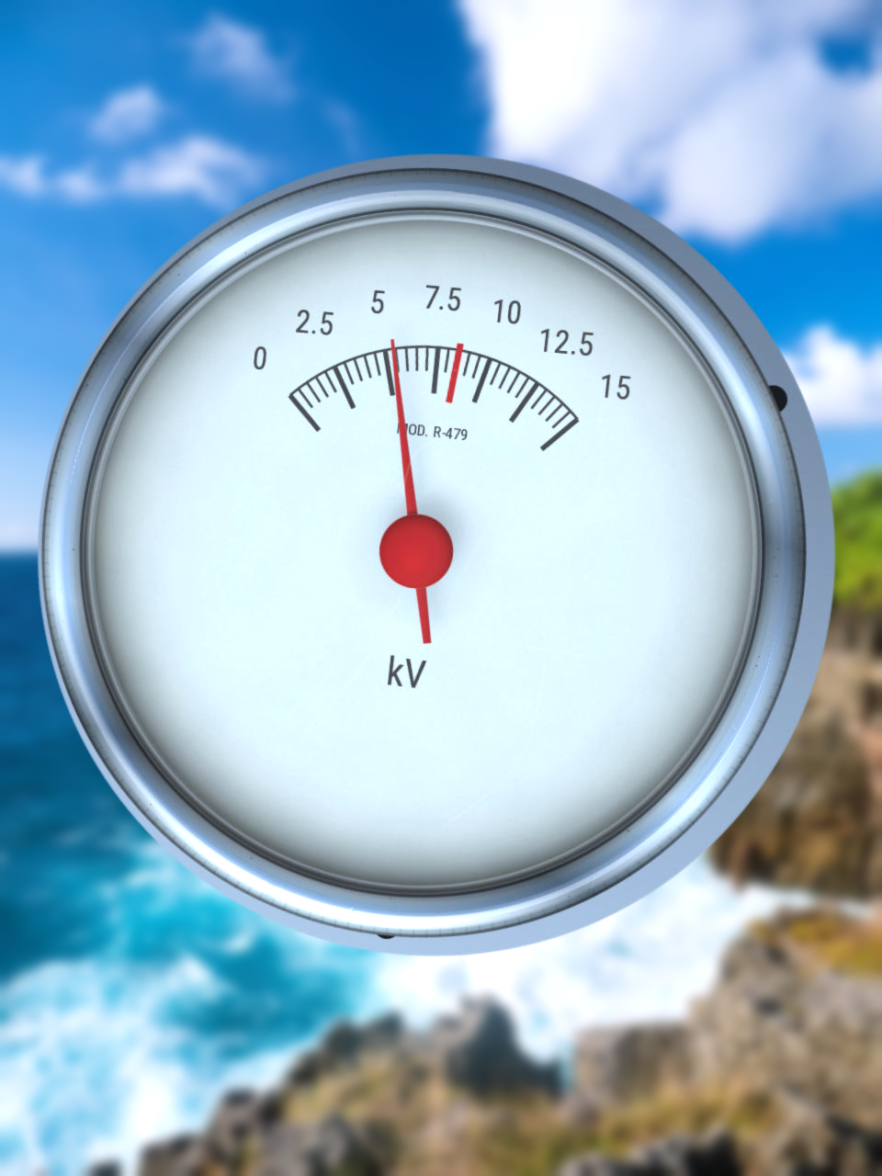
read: 5.5 kV
